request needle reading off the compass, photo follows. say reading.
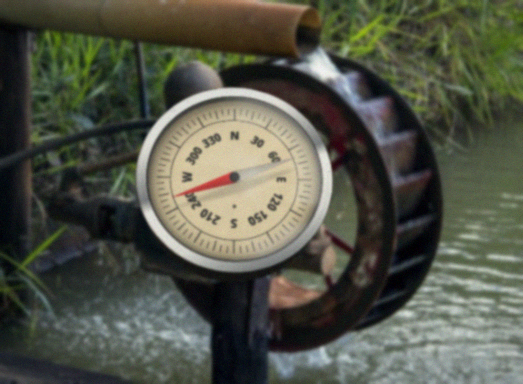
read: 250 °
